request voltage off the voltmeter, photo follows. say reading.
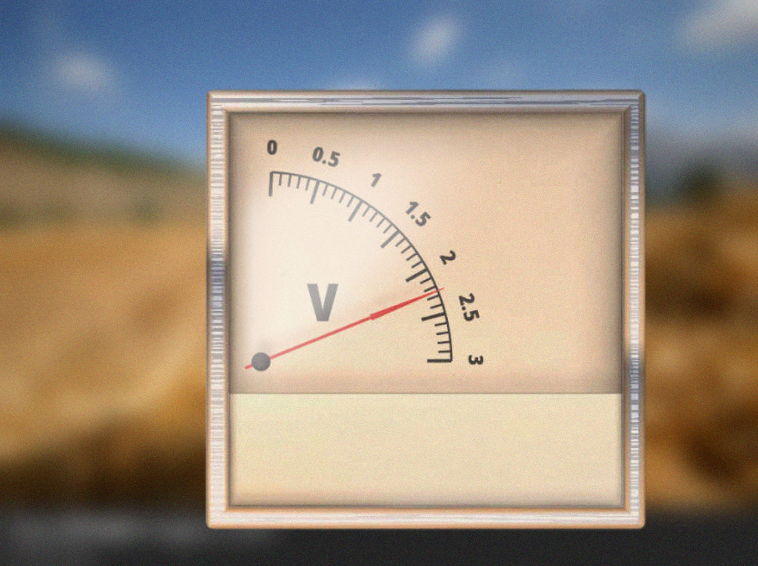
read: 2.25 V
